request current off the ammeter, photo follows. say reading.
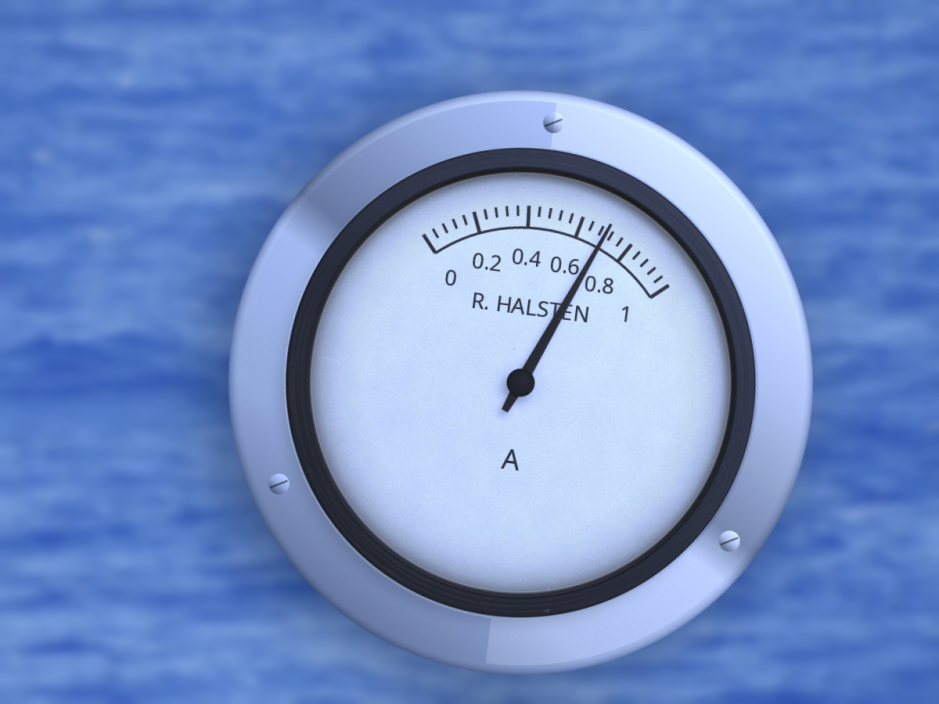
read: 0.7 A
